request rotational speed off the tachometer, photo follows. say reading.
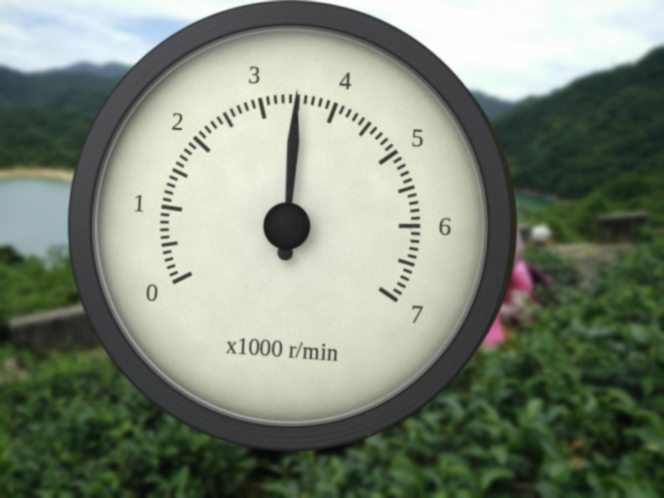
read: 3500 rpm
